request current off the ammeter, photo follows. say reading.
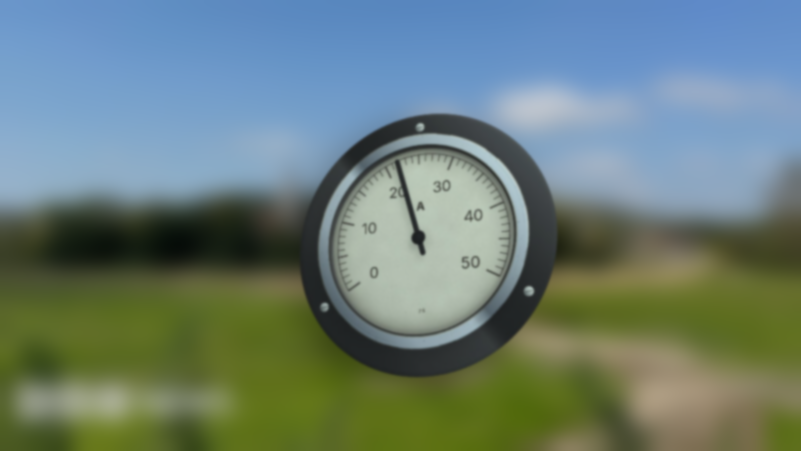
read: 22 A
